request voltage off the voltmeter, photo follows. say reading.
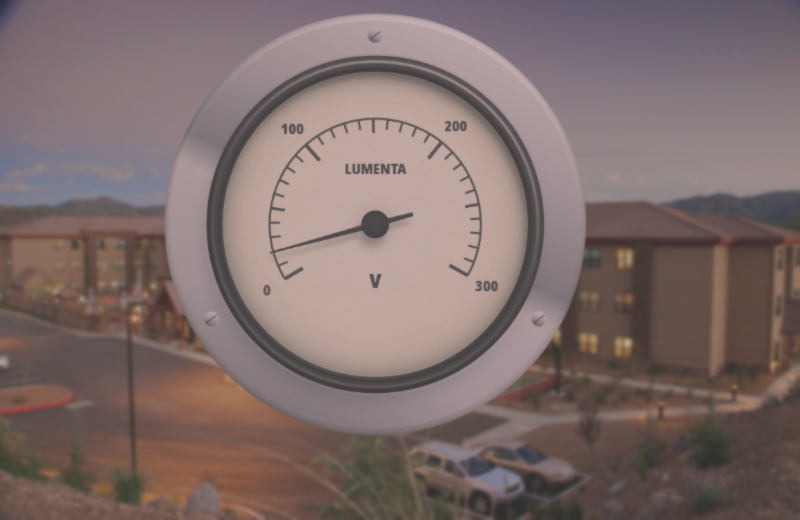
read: 20 V
